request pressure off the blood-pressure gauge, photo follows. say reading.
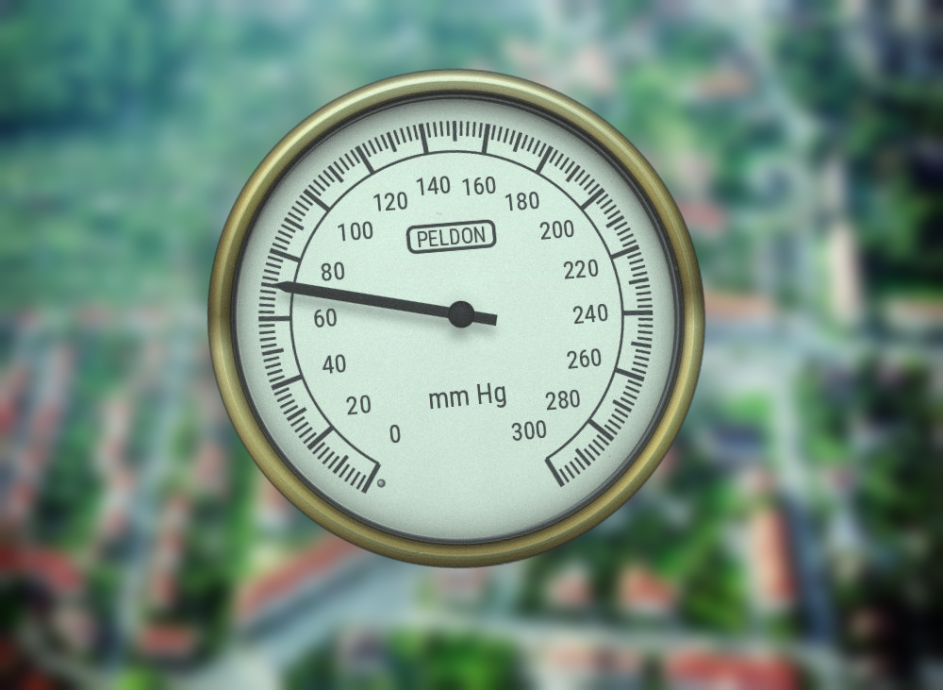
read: 70 mmHg
